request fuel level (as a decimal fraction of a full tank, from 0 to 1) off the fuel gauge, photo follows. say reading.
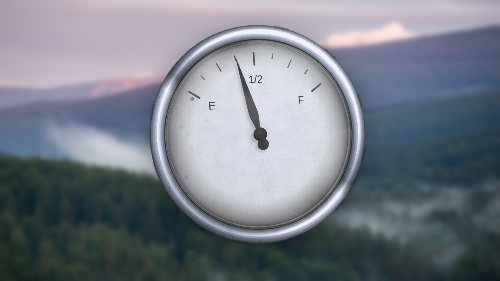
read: 0.375
